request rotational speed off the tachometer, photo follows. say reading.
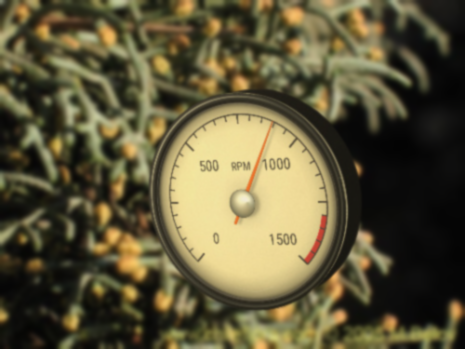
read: 900 rpm
